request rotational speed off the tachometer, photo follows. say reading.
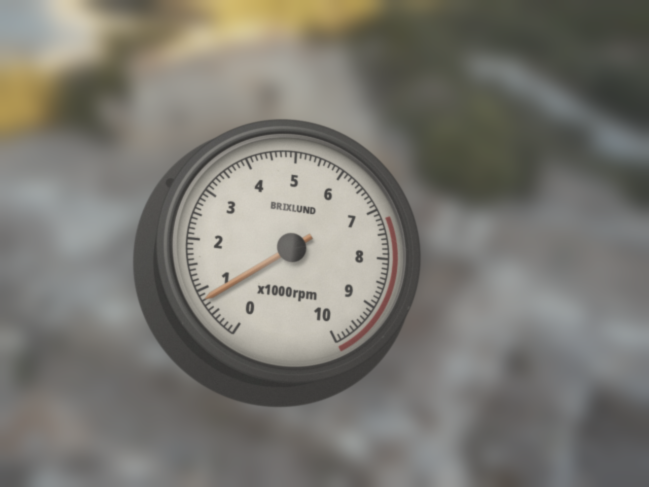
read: 800 rpm
